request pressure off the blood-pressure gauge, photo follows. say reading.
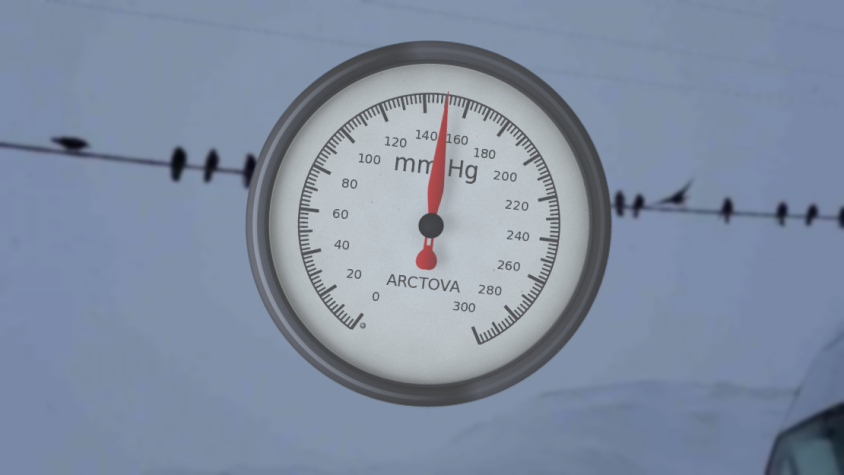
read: 150 mmHg
